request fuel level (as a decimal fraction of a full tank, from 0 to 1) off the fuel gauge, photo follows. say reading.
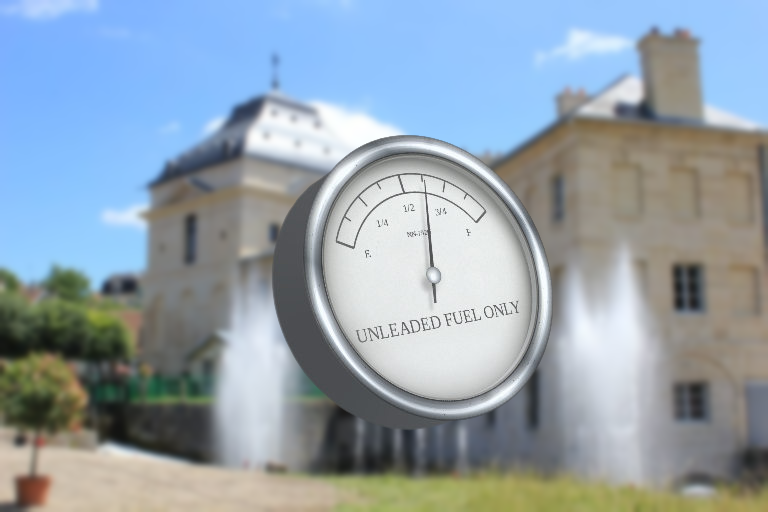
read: 0.625
